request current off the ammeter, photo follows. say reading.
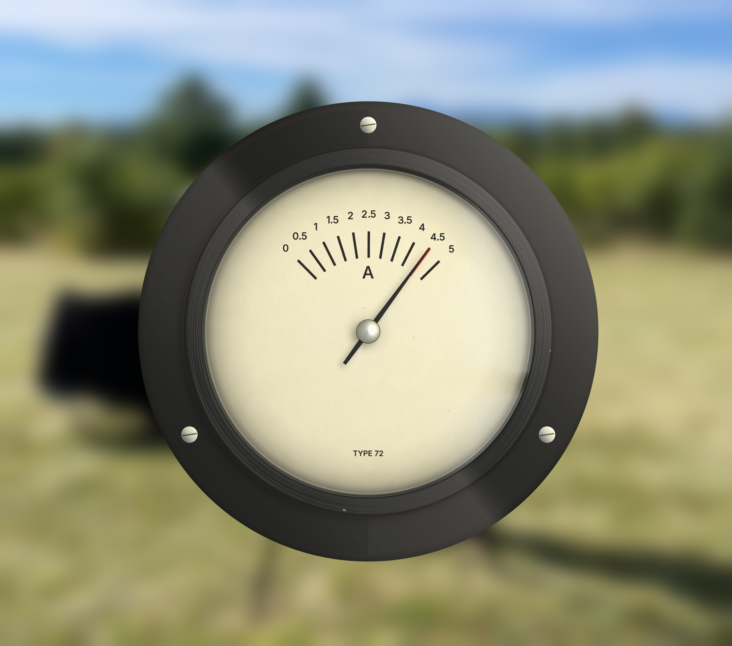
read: 4.5 A
